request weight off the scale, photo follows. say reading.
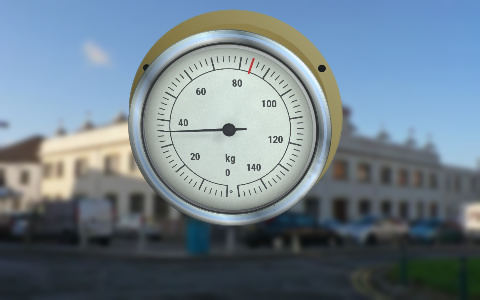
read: 36 kg
